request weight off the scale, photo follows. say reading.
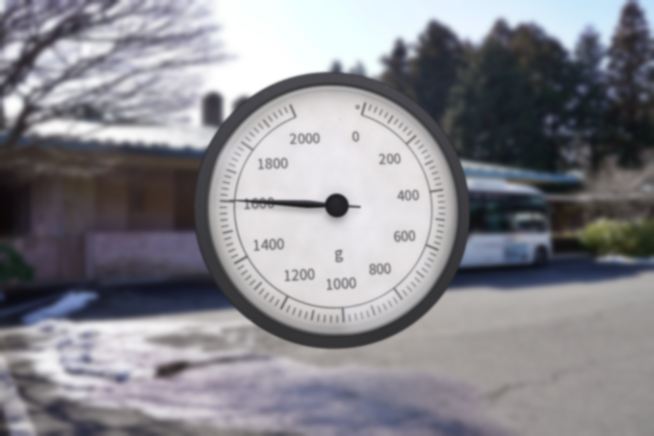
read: 1600 g
